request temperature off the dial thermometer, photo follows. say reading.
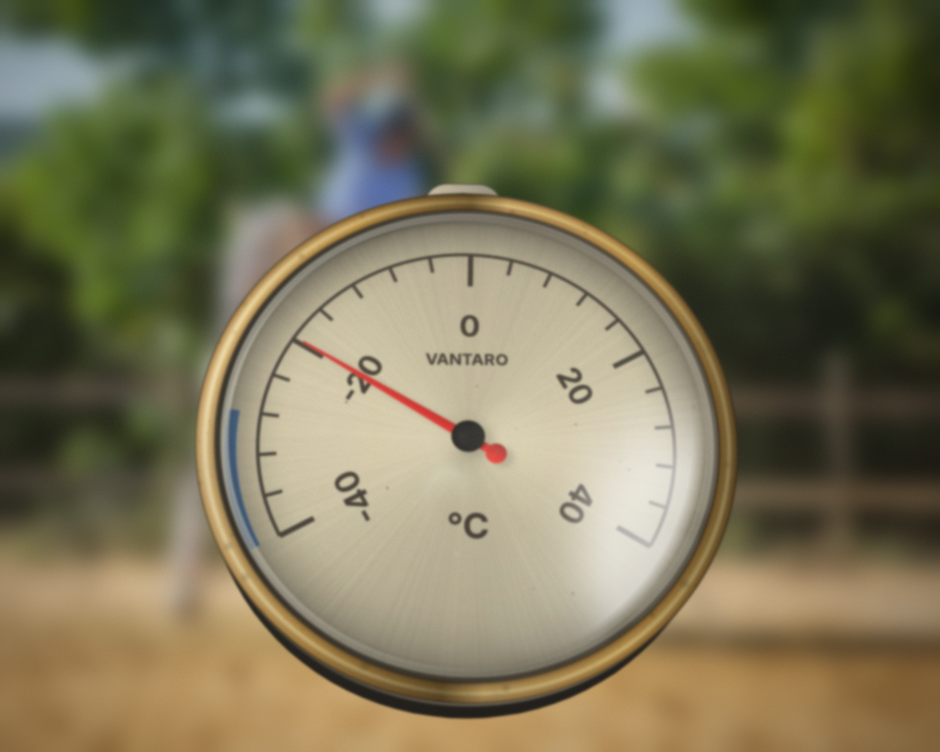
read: -20 °C
